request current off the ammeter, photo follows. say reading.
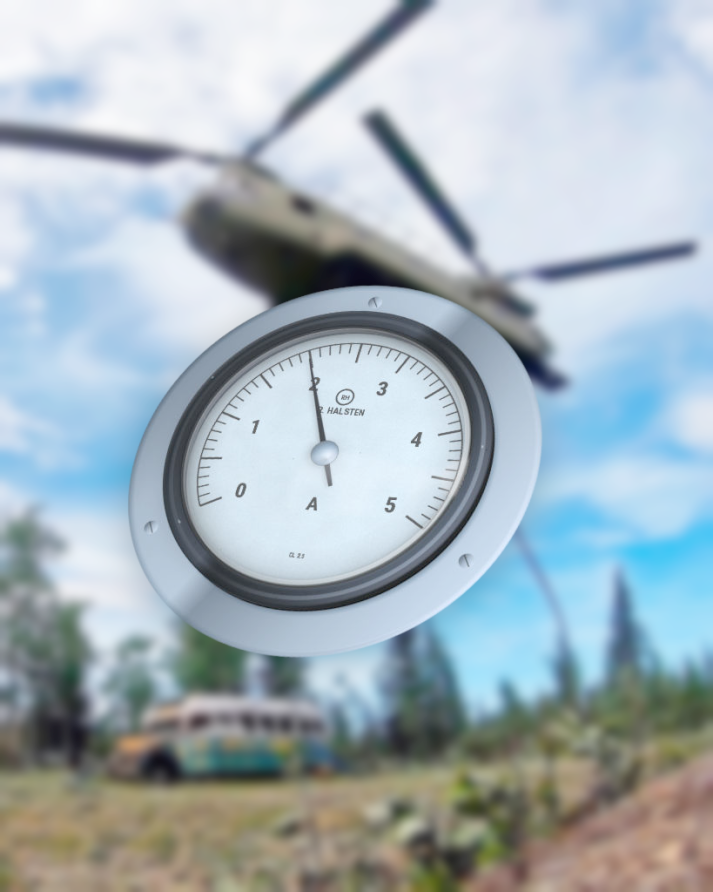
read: 2 A
